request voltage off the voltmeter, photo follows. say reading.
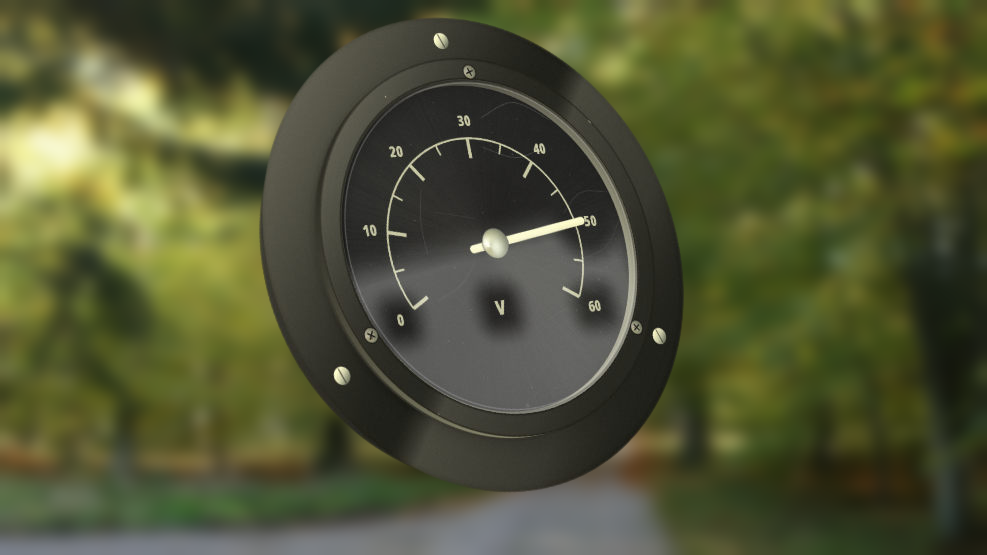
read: 50 V
